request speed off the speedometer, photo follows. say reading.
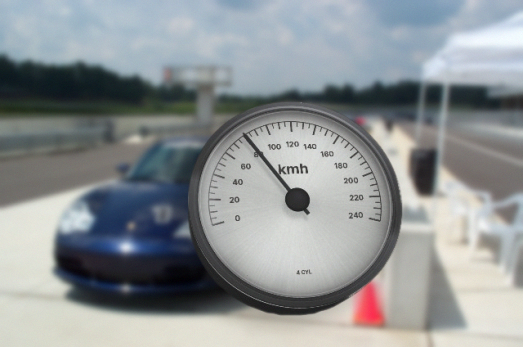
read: 80 km/h
